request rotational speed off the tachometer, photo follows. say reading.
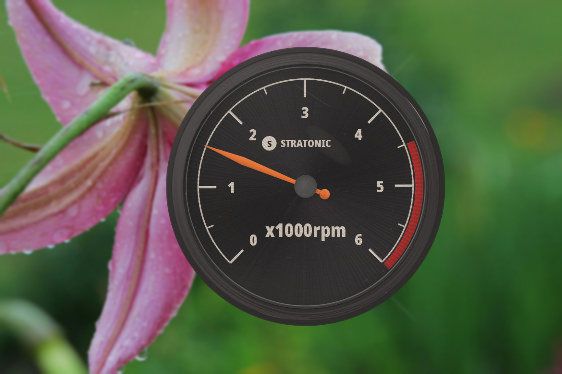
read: 1500 rpm
